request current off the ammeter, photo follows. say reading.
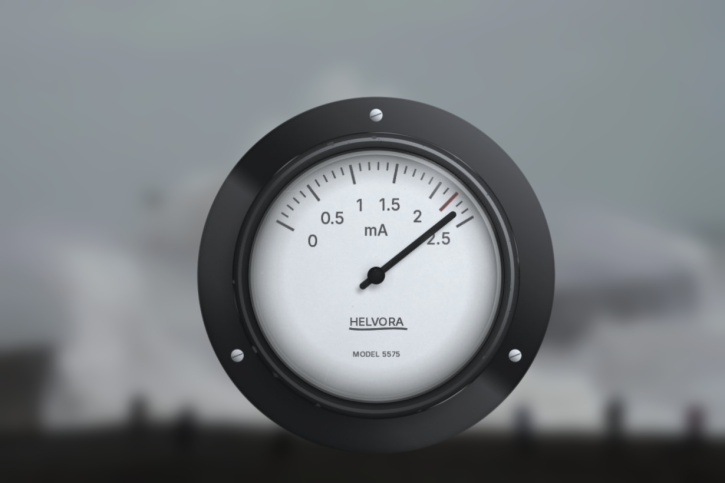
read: 2.35 mA
